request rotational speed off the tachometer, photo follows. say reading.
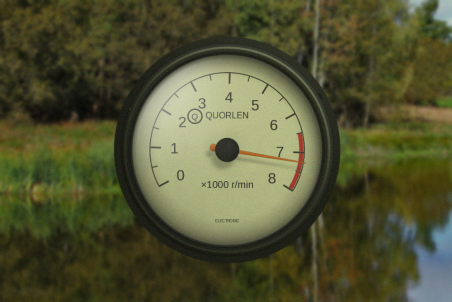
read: 7250 rpm
